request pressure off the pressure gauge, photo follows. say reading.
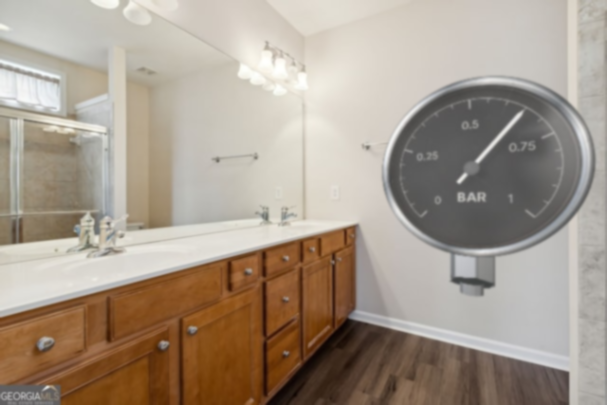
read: 0.65 bar
